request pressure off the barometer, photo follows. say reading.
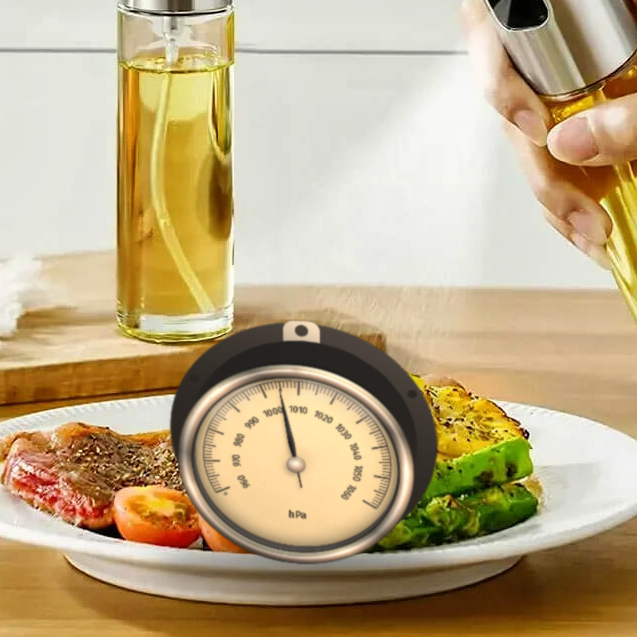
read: 1005 hPa
